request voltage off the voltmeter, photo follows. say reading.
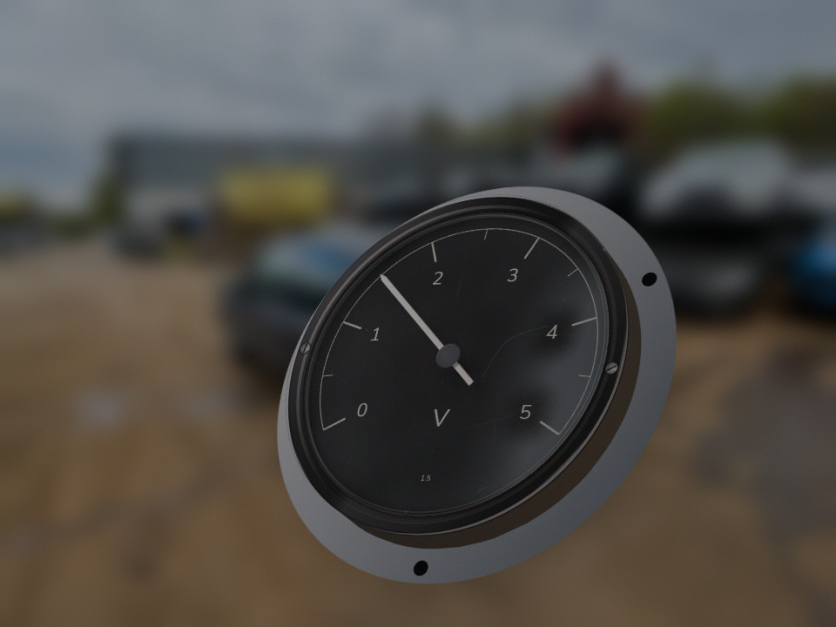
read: 1.5 V
